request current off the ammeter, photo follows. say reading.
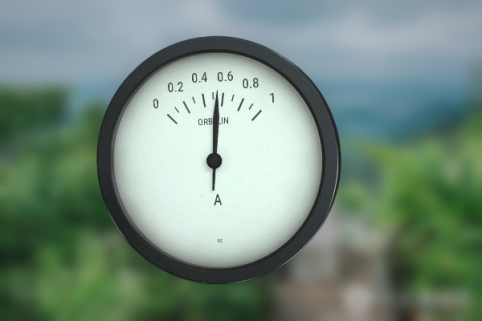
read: 0.55 A
